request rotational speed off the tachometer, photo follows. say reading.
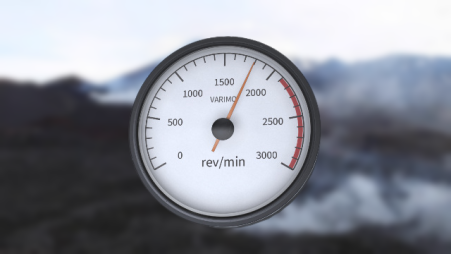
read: 1800 rpm
